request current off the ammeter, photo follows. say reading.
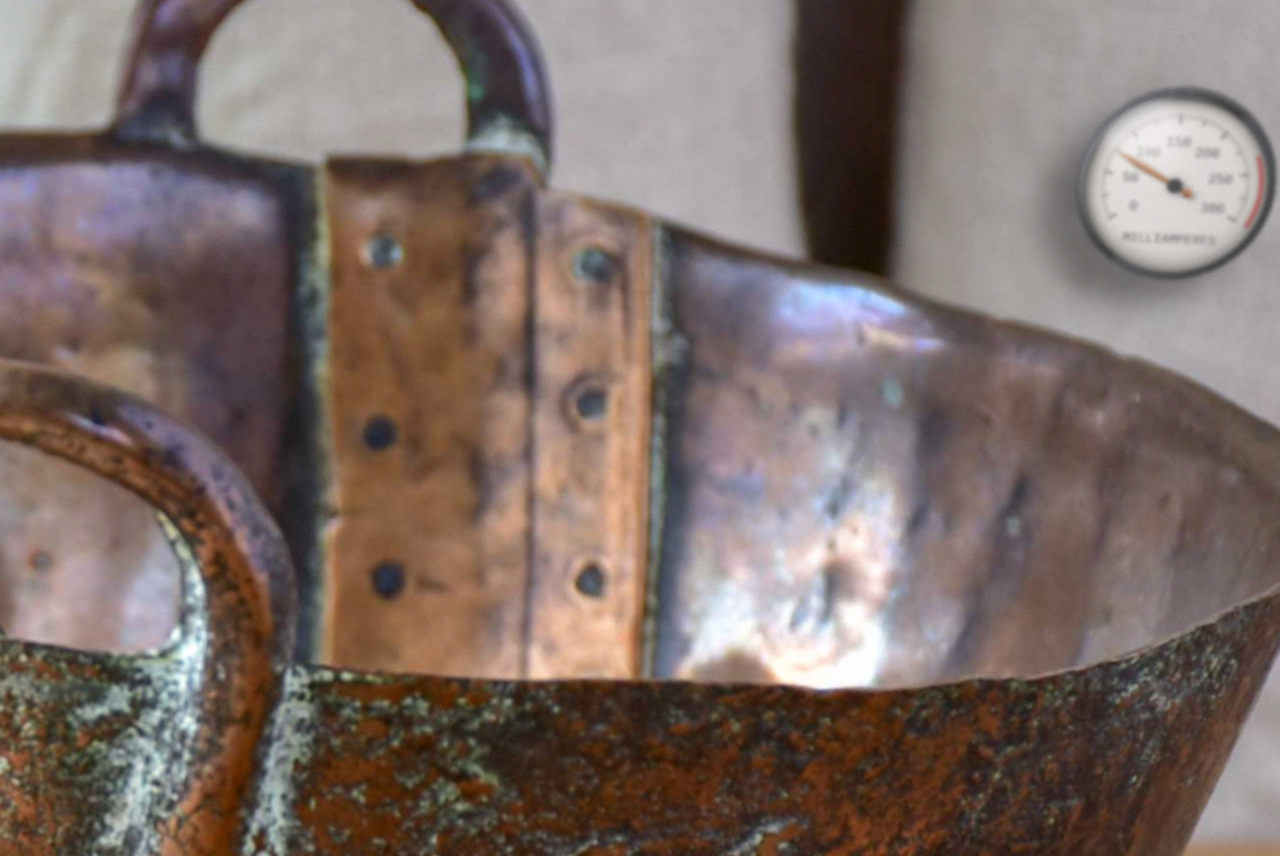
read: 75 mA
